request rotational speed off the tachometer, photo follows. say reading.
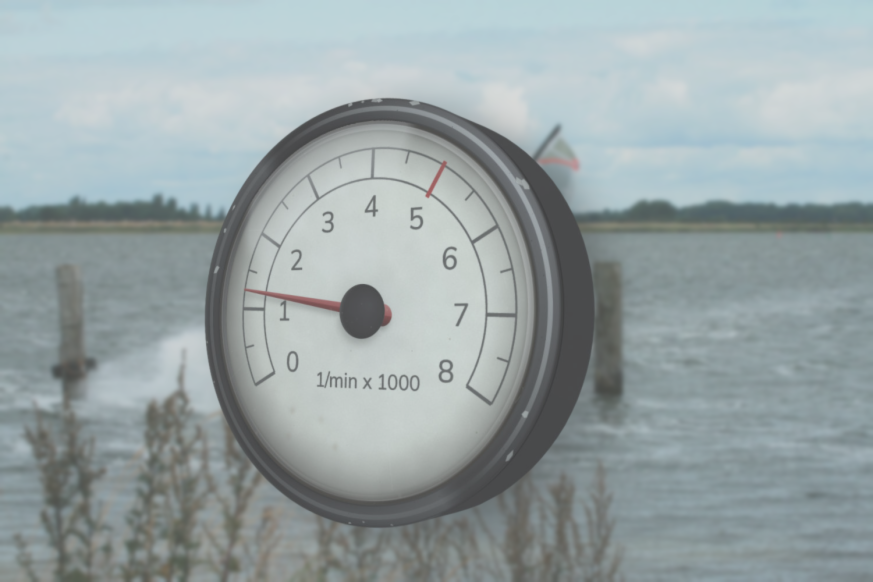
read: 1250 rpm
